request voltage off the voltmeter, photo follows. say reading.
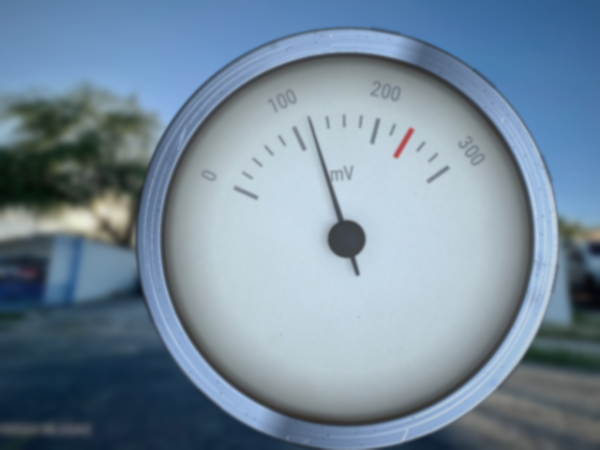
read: 120 mV
